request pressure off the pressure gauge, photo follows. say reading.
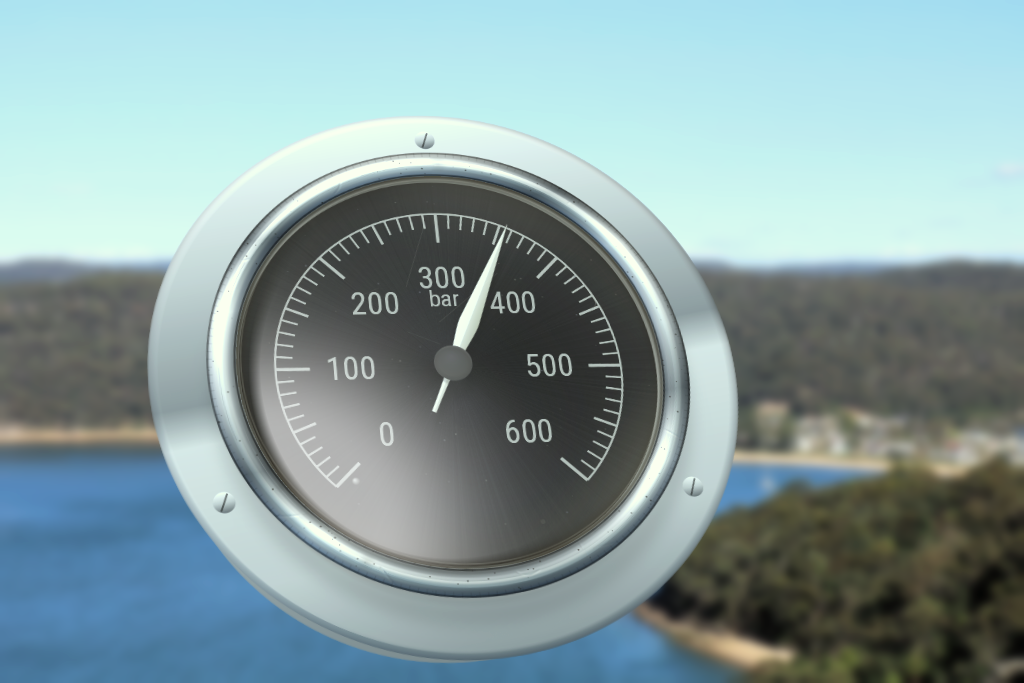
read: 355 bar
